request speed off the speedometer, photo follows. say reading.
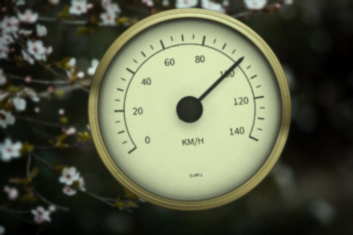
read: 100 km/h
